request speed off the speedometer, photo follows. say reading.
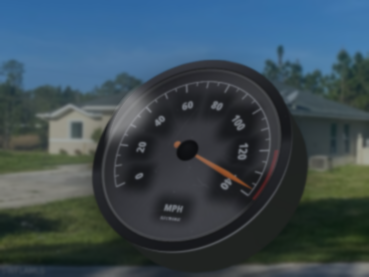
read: 137.5 mph
